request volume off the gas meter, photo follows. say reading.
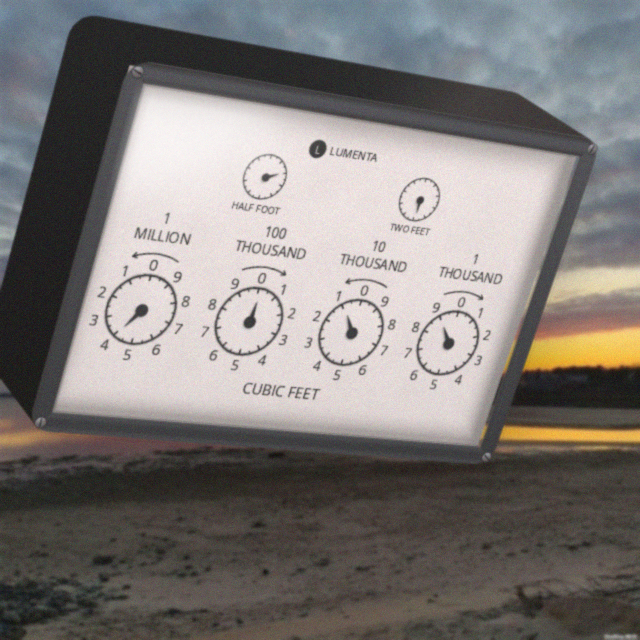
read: 400900 ft³
